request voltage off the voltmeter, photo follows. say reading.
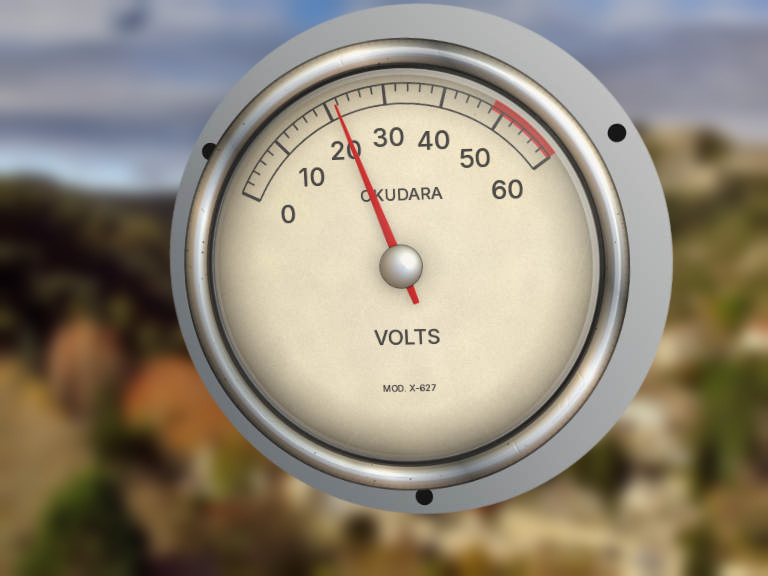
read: 22 V
